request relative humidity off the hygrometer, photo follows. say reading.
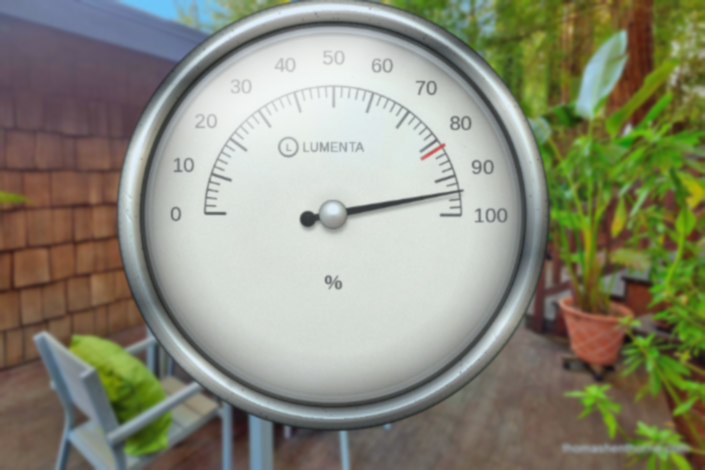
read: 94 %
